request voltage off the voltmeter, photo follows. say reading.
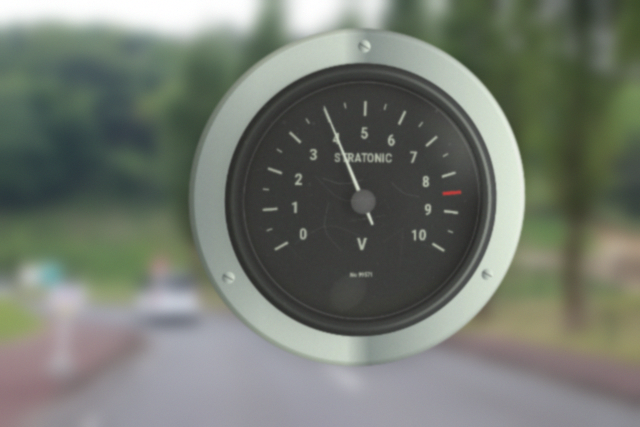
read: 4 V
